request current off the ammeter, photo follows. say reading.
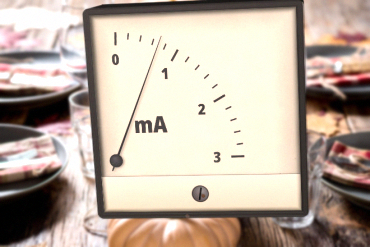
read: 0.7 mA
